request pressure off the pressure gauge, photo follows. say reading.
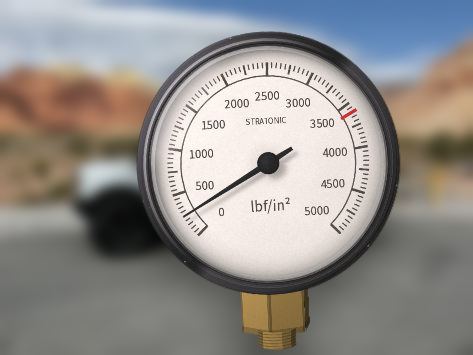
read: 250 psi
